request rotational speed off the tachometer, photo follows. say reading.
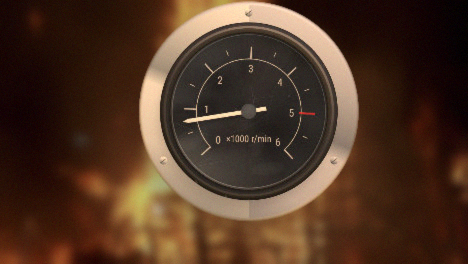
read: 750 rpm
